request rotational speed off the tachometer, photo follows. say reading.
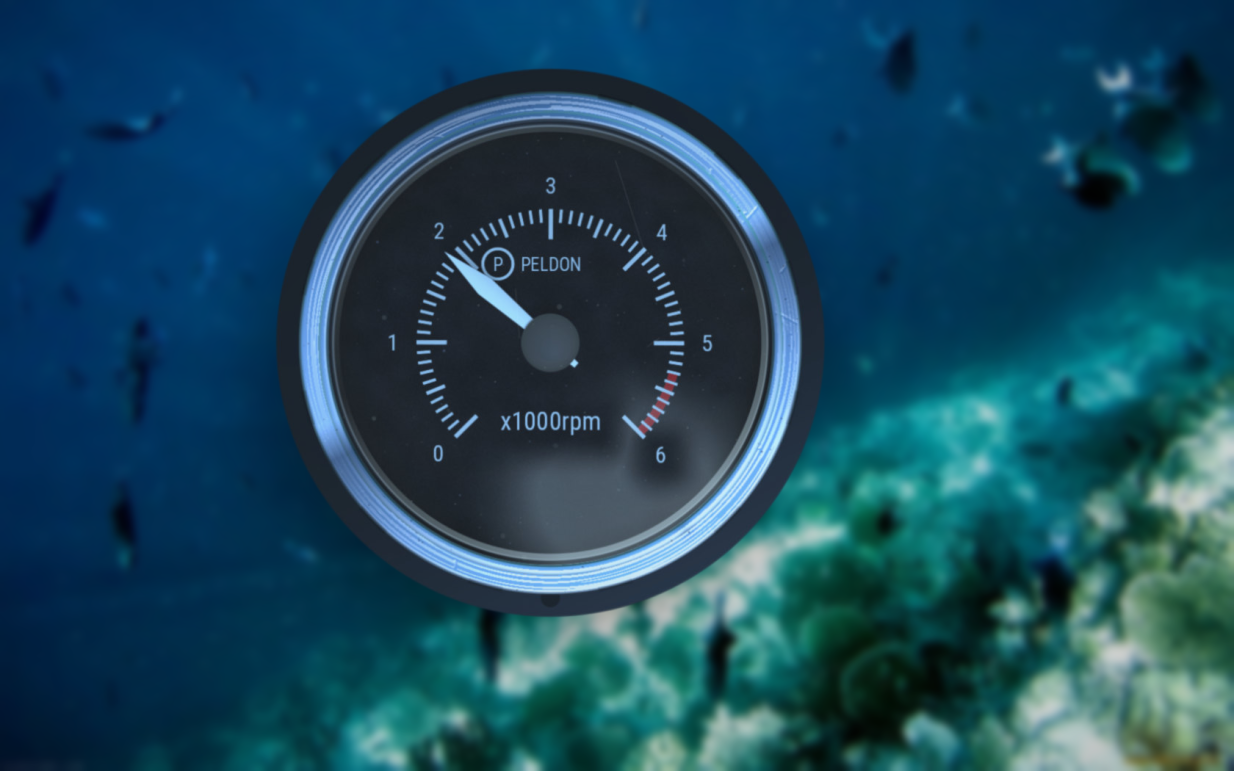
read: 1900 rpm
